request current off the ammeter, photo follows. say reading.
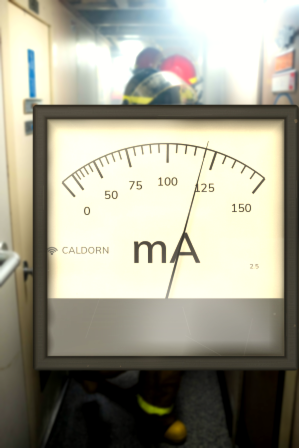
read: 120 mA
